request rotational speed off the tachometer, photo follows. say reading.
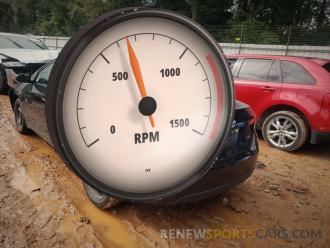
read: 650 rpm
